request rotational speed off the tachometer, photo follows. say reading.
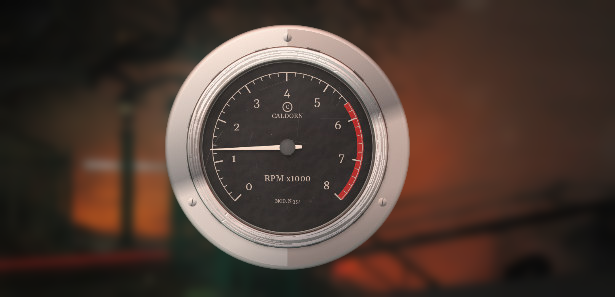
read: 1300 rpm
